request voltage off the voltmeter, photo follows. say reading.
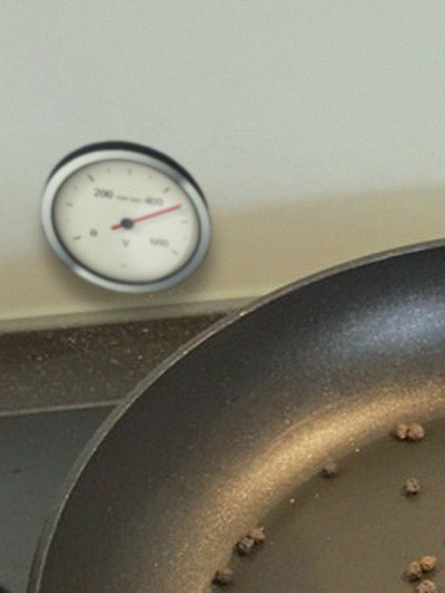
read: 450 V
